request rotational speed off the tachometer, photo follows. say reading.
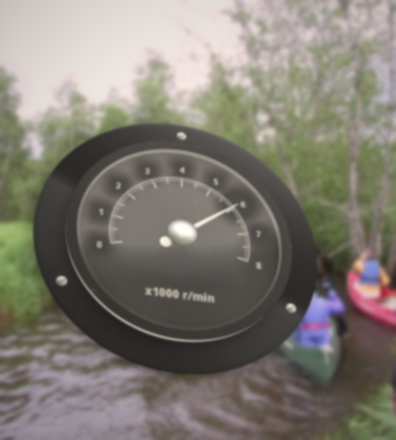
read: 6000 rpm
